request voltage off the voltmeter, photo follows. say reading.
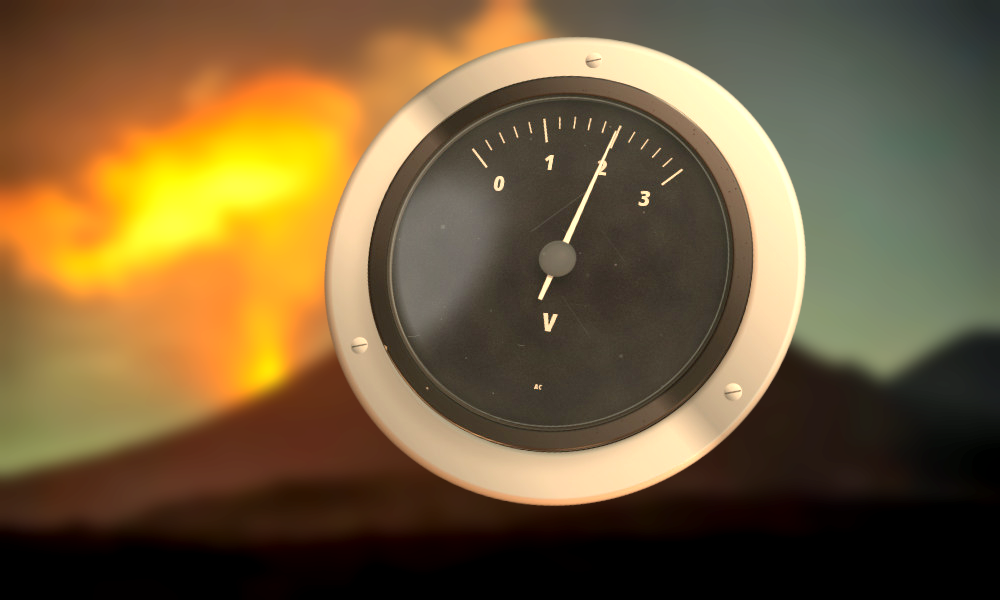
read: 2 V
